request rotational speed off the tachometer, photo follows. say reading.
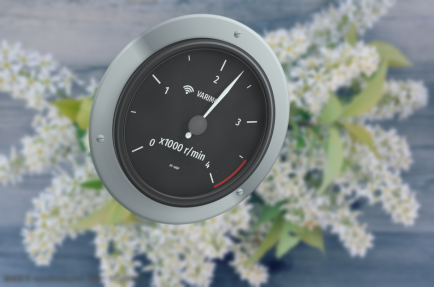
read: 2250 rpm
